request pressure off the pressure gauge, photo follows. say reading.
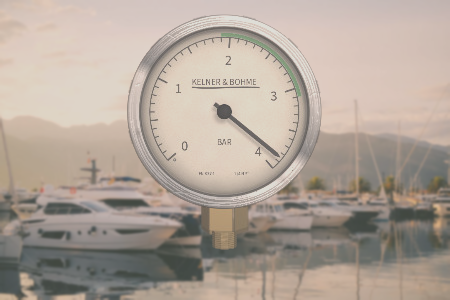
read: 3.85 bar
